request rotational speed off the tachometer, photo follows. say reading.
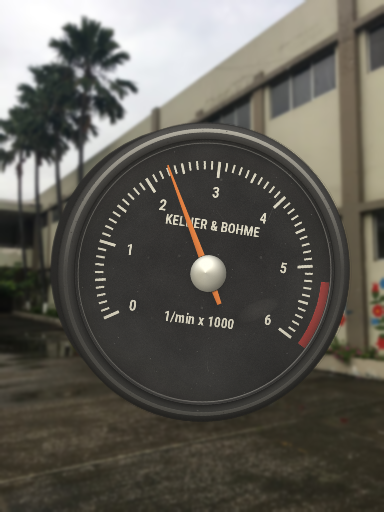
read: 2300 rpm
